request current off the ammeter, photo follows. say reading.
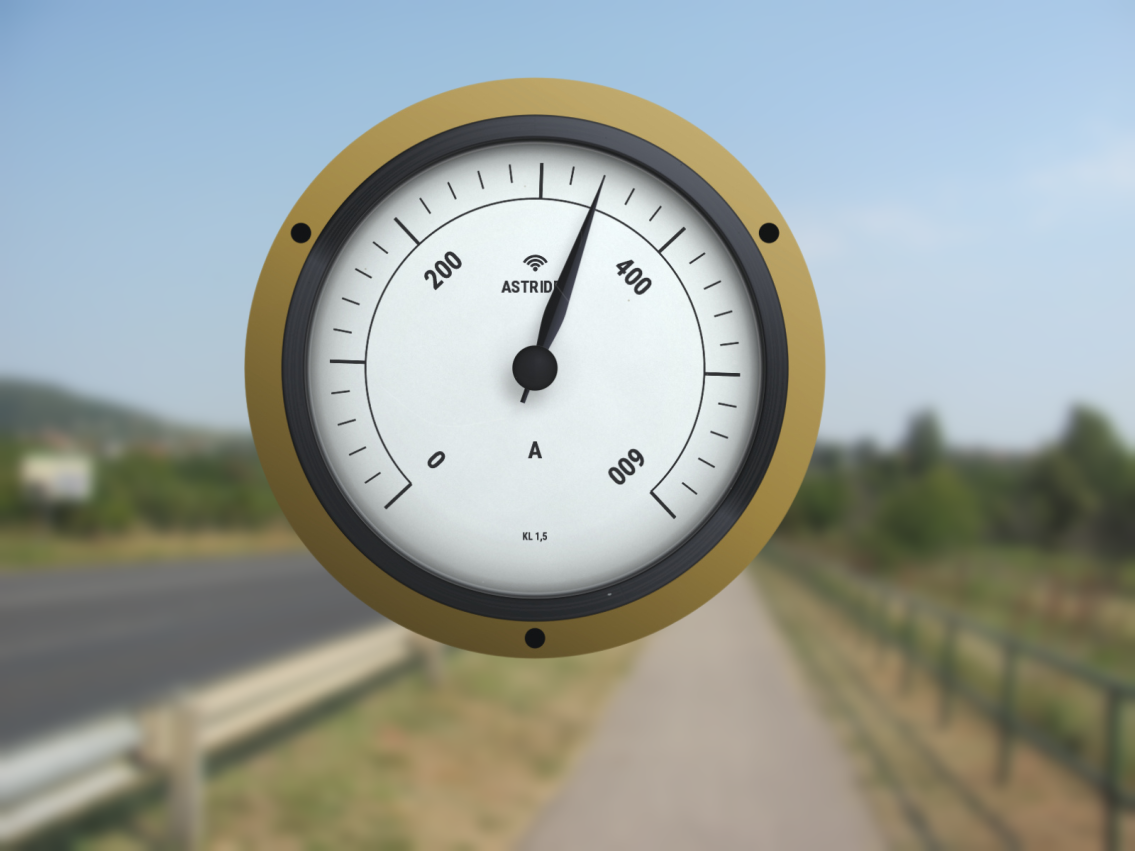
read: 340 A
